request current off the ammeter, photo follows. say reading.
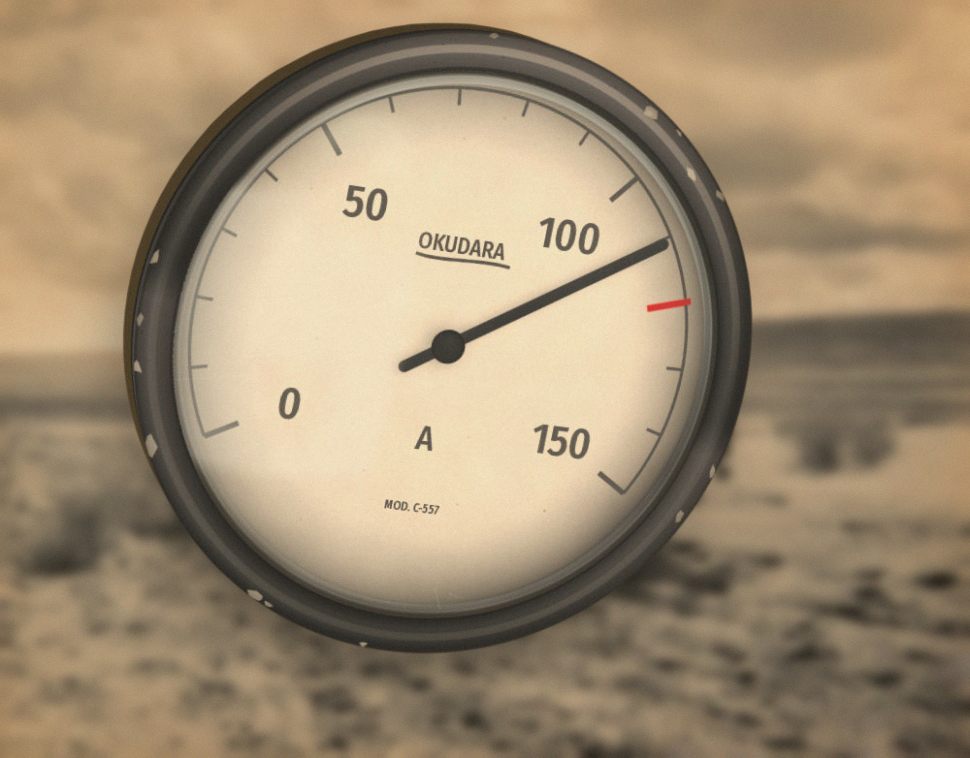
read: 110 A
